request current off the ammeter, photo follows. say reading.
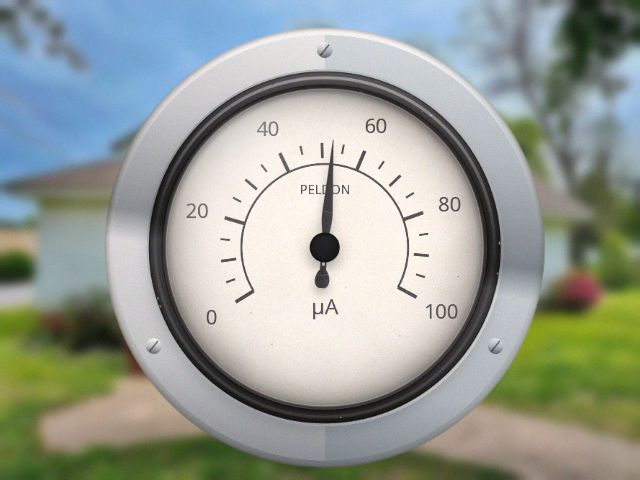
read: 52.5 µA
